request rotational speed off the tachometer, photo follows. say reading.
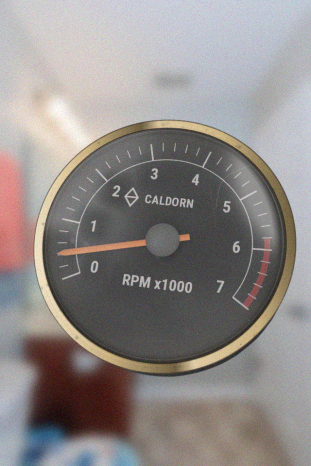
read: 400 rpm
